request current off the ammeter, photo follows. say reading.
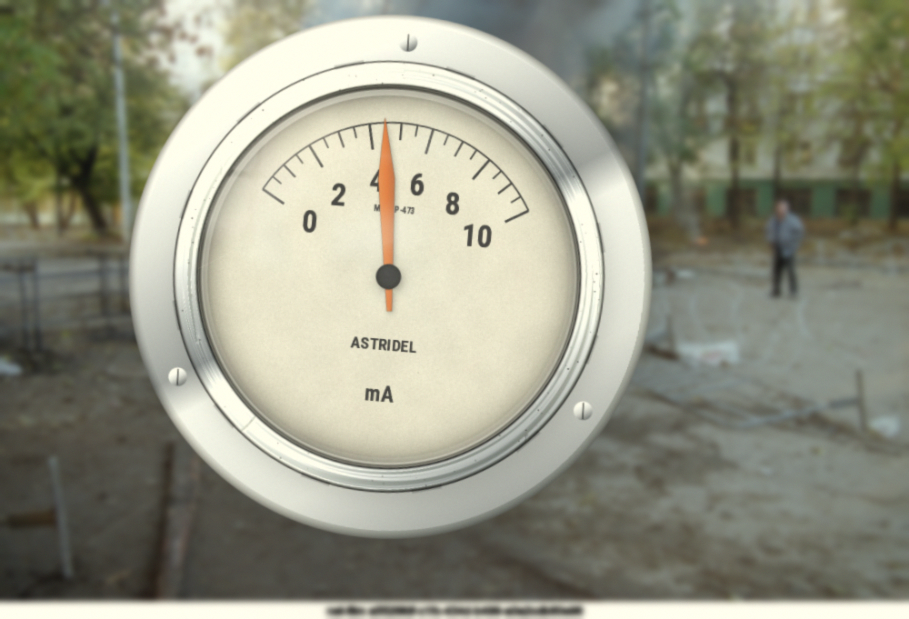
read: 4.5 mA
